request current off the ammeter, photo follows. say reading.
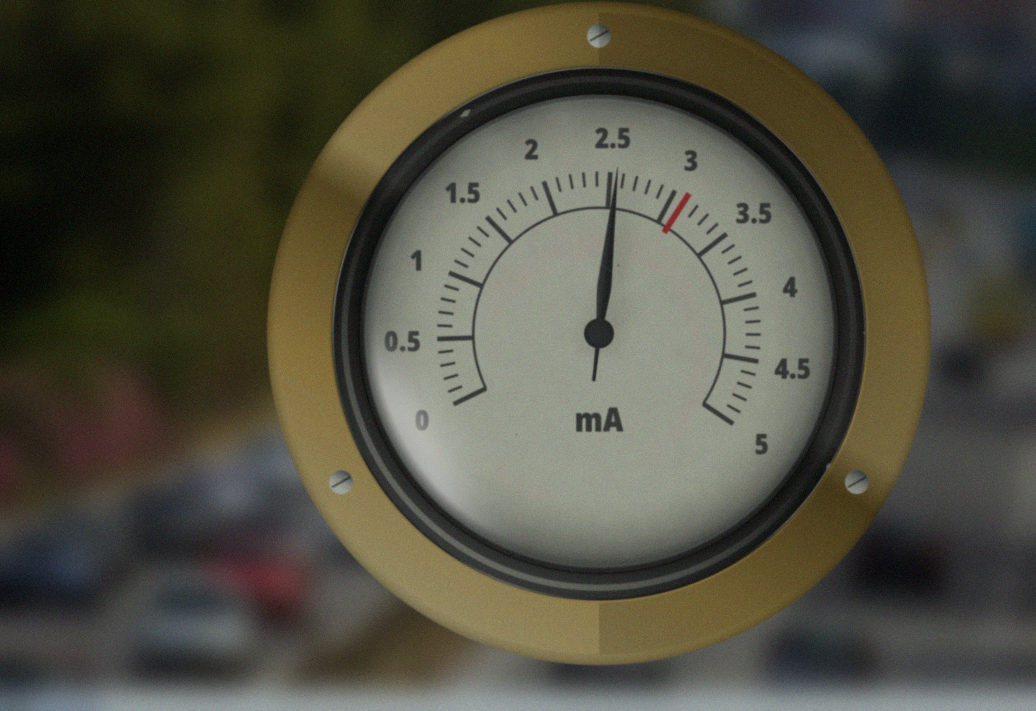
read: 2.55 mA
